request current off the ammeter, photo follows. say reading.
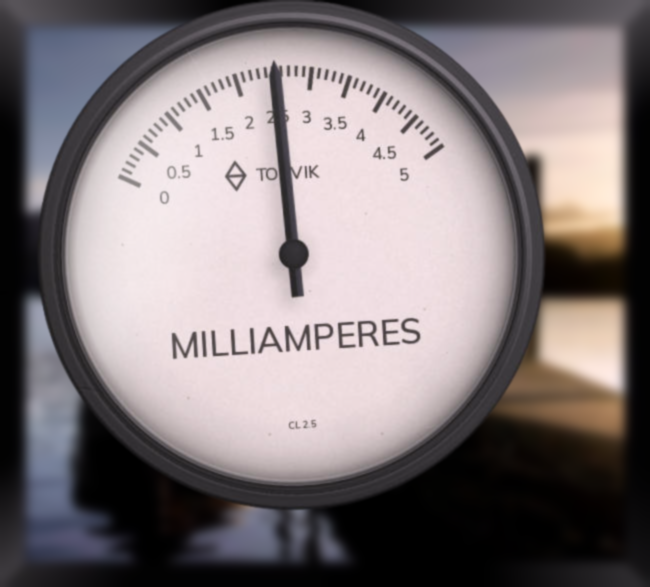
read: 2.5 mA
